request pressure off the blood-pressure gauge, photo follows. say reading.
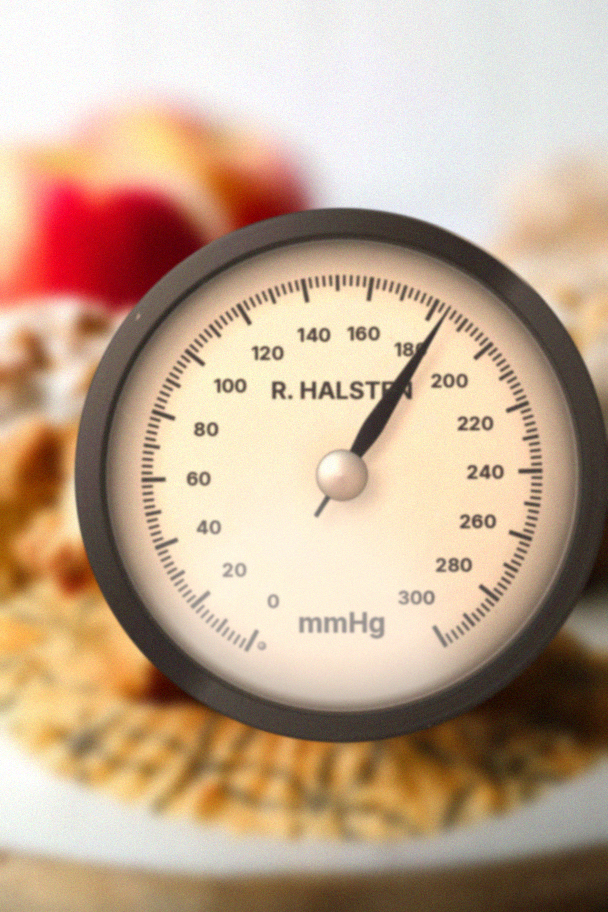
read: 184 mmHg
